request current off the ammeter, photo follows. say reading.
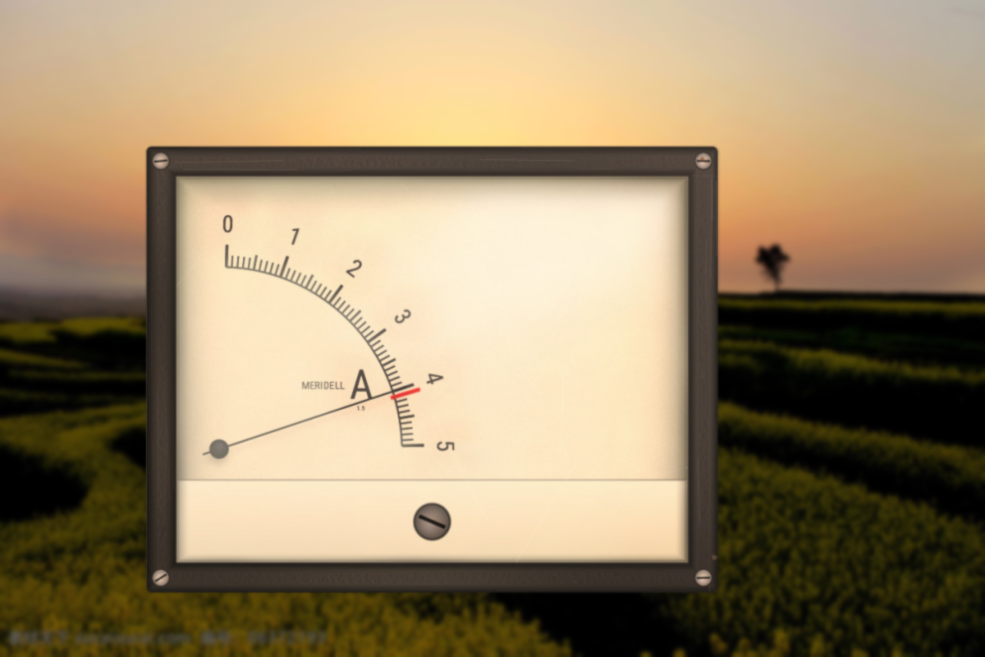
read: 4 A
